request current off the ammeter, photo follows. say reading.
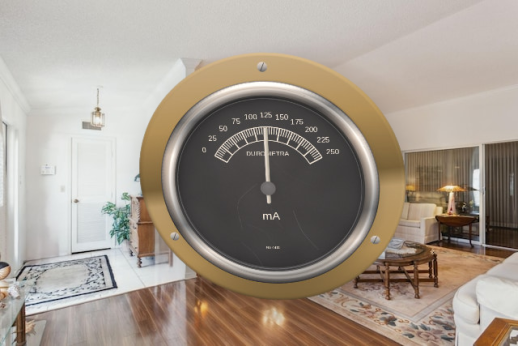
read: 125 mA
